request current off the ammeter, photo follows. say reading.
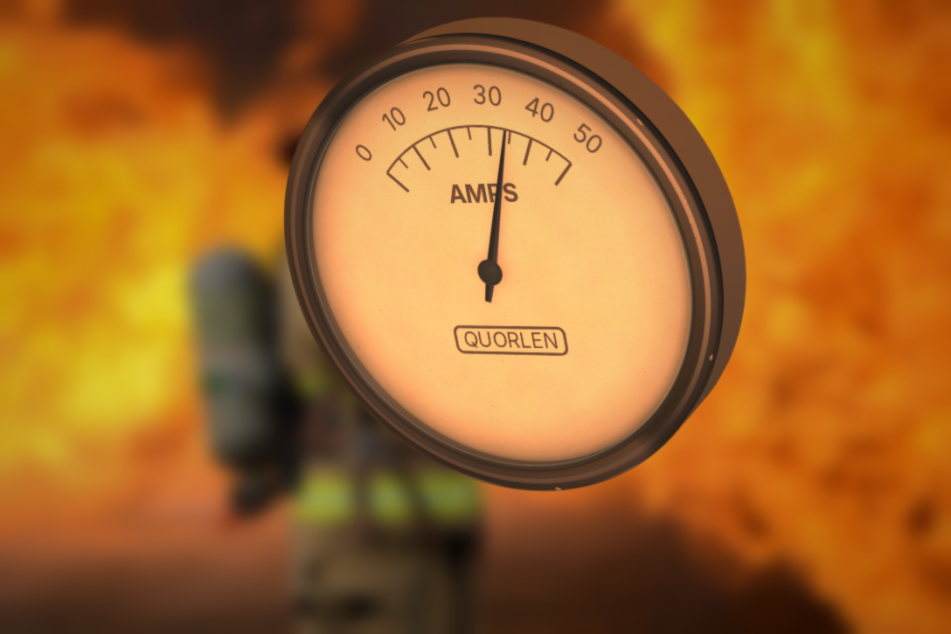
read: 35 A
